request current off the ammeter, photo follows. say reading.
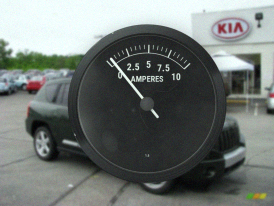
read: 0.5 A
